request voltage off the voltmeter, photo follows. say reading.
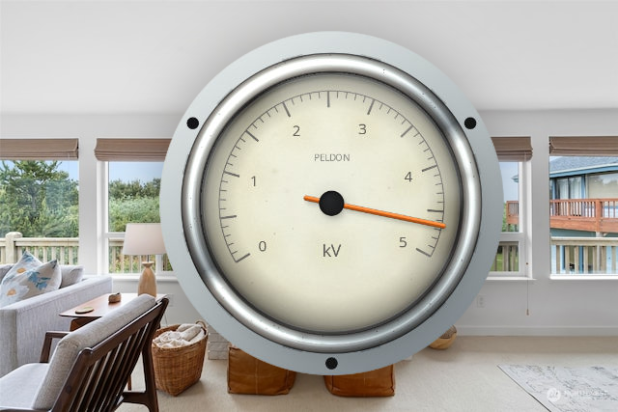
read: 4.65 kV
